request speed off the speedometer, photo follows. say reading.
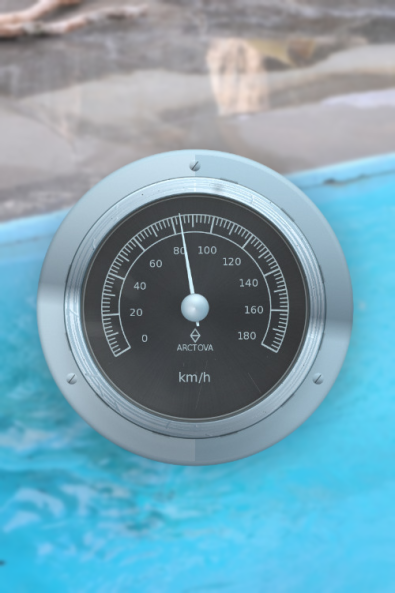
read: 84 km/h
